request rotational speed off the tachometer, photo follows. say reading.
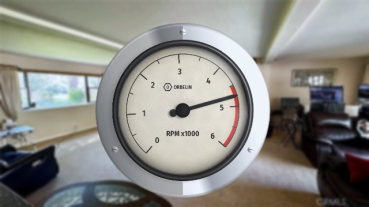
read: 4750 rpm
